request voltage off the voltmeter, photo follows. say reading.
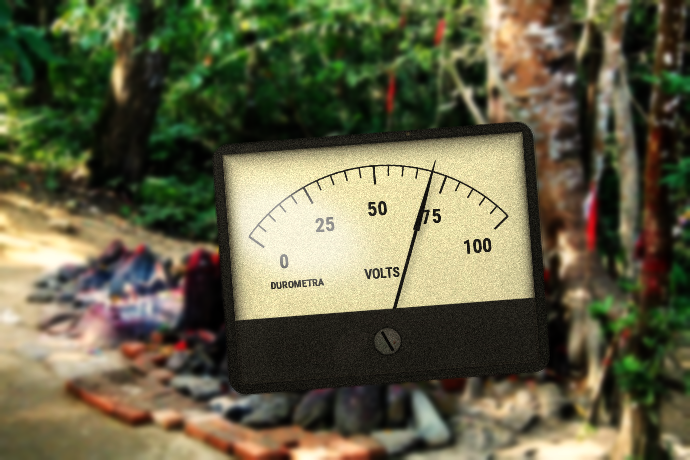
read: 70 V
